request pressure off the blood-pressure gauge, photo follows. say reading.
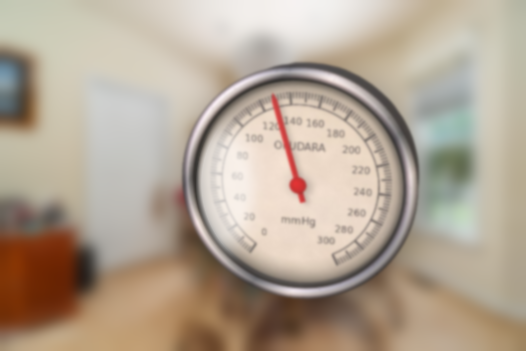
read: 130 mmHg
